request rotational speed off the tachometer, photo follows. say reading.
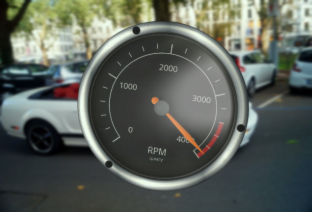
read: 3900 rpm
